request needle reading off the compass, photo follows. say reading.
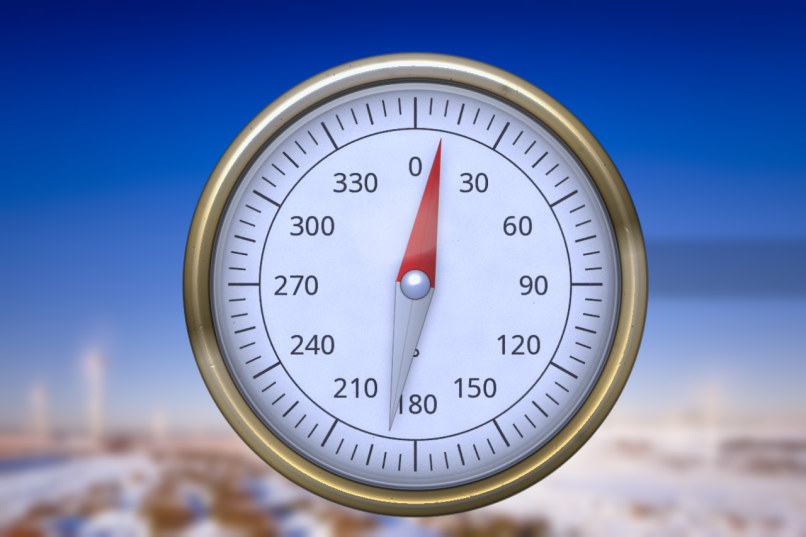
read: 10 °
